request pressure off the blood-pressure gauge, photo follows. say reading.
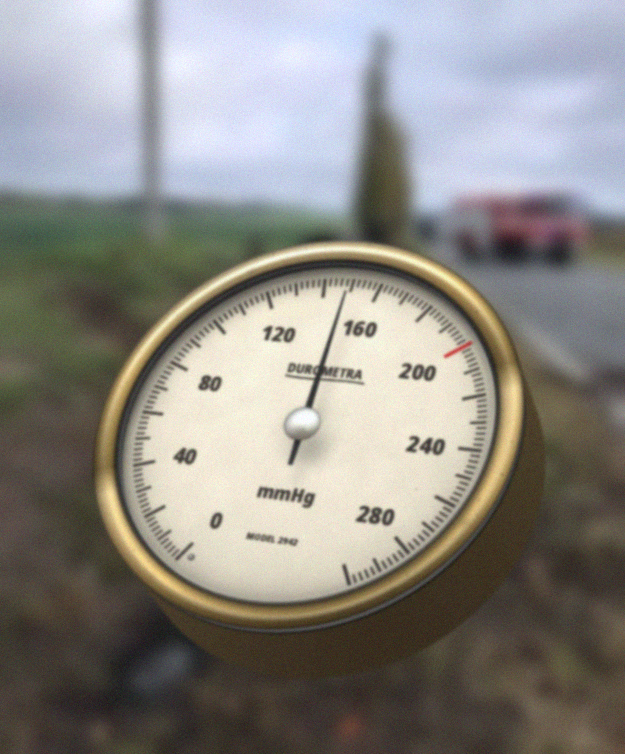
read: 150 mmHg
